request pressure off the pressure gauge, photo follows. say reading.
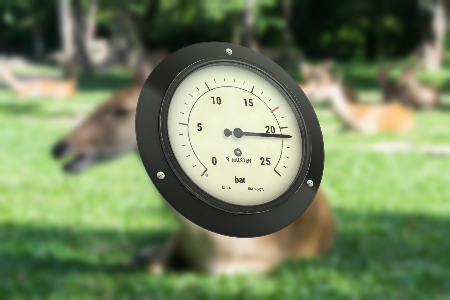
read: 21 bar
